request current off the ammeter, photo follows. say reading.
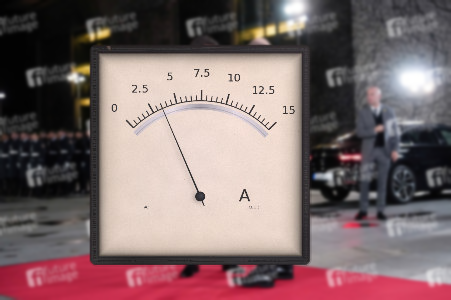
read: 3.5 A
